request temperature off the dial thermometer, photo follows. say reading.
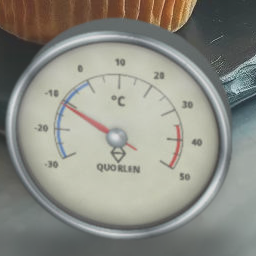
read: -10 °C
